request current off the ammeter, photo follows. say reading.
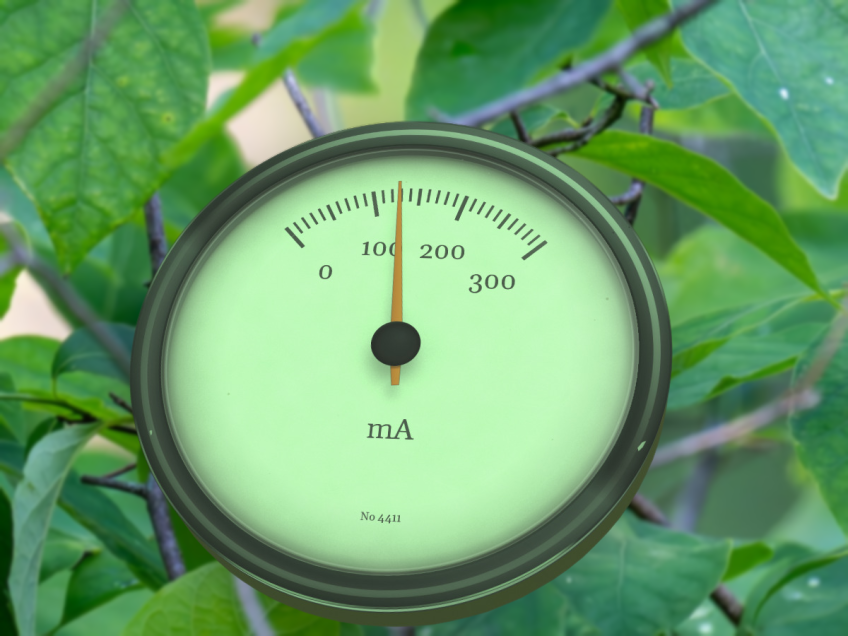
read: 130 mA
